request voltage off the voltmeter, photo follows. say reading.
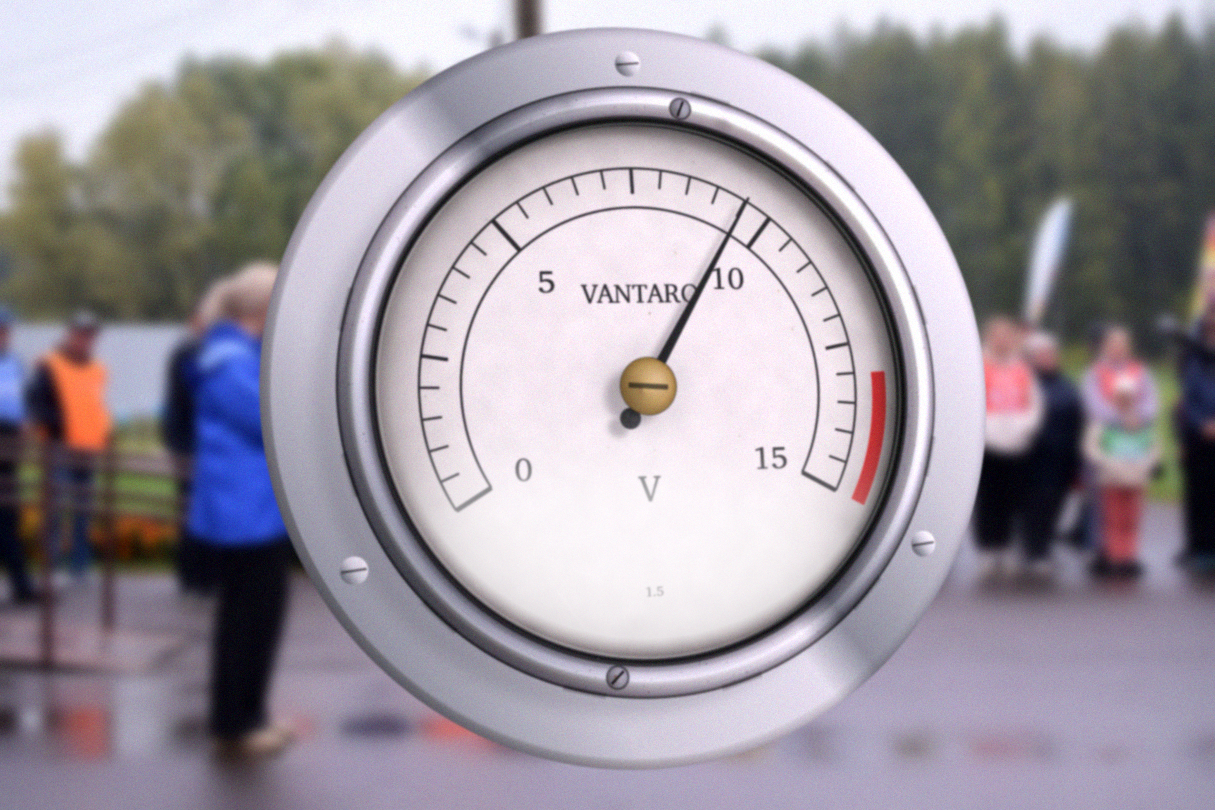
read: 9.5 V
